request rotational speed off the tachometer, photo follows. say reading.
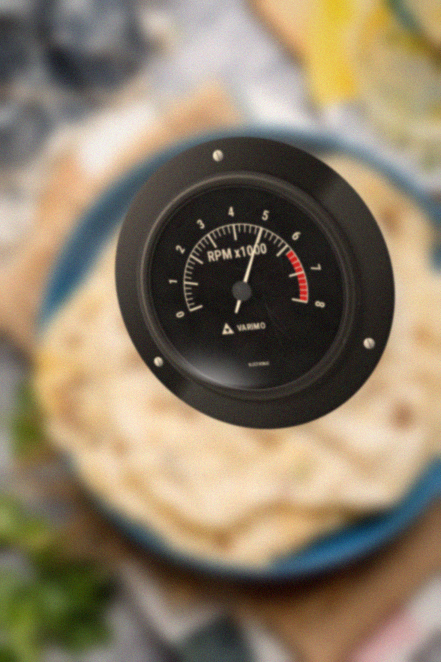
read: 5000 rpm
